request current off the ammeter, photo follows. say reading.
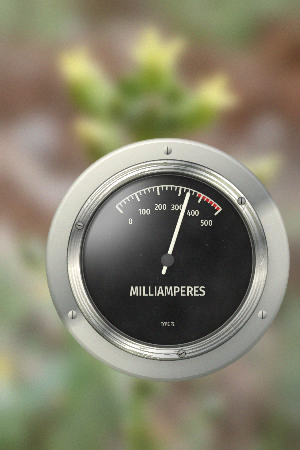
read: 340 mA
